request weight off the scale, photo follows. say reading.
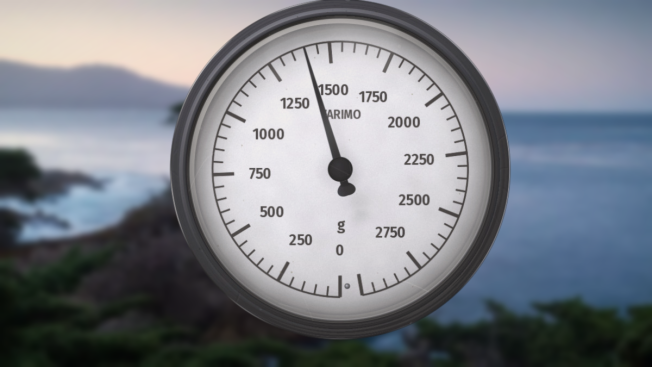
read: 1400 g
